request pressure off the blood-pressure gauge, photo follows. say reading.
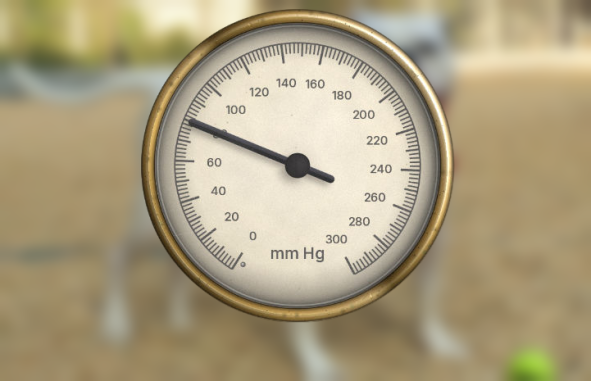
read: 80 mmHg
